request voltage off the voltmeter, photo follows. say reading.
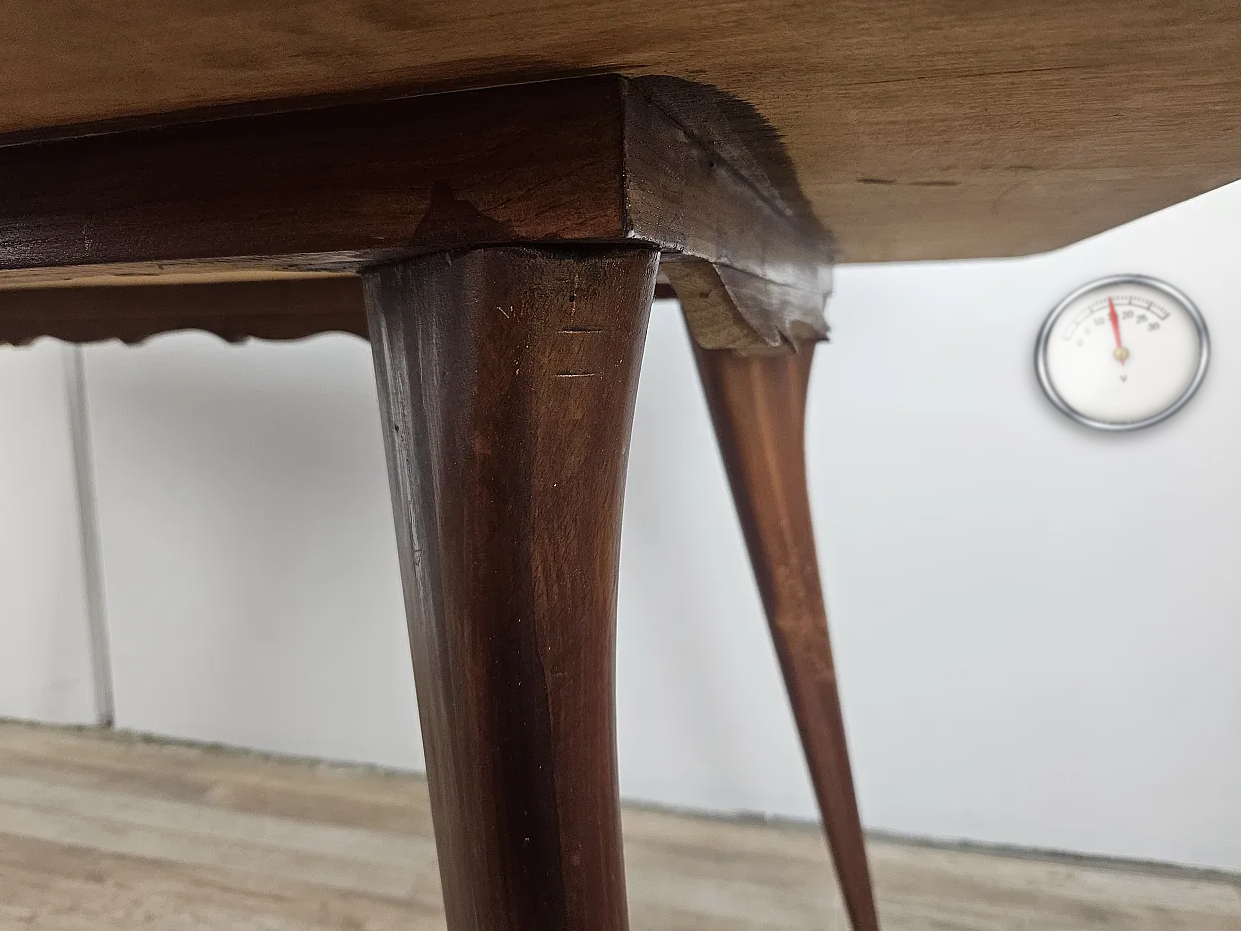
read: 15 V
